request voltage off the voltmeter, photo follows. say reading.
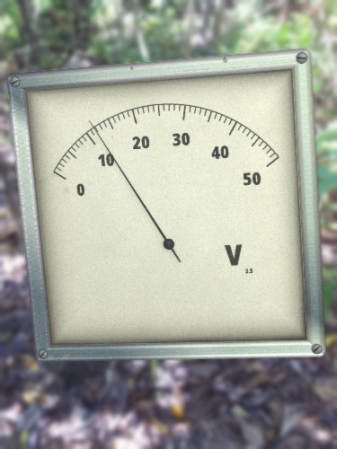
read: 12 V
